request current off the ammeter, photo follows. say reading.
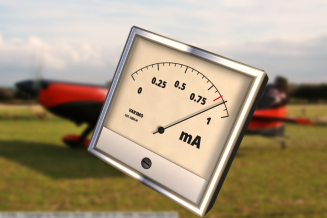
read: 0.9 mA
